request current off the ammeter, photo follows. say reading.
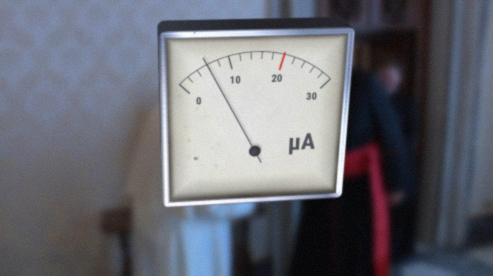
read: 6 µA
